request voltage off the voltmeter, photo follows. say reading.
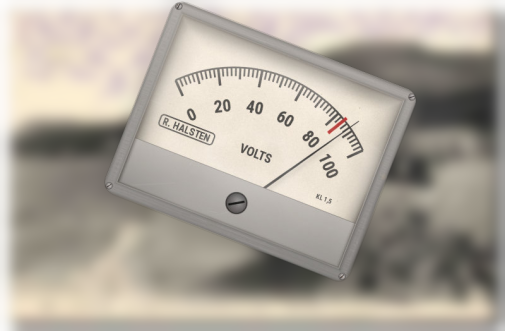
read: 88 V
